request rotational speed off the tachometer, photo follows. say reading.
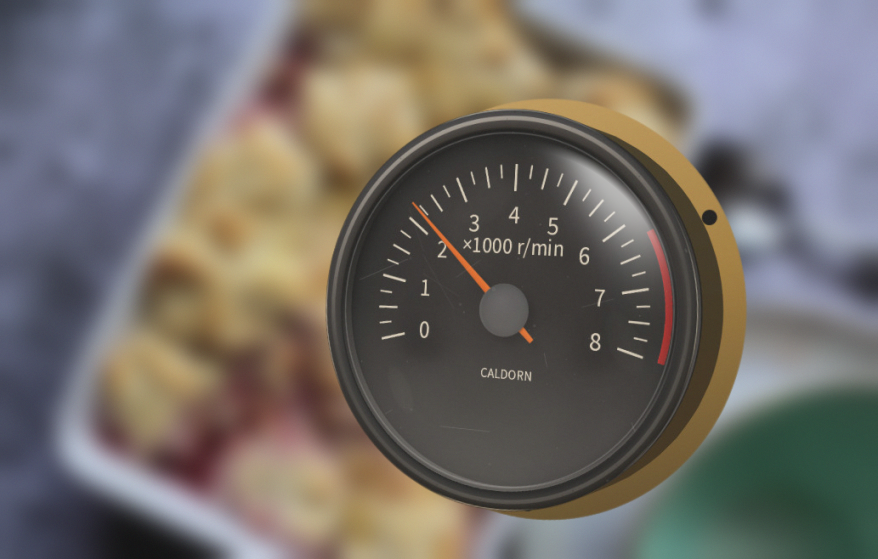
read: 2250 rpm
